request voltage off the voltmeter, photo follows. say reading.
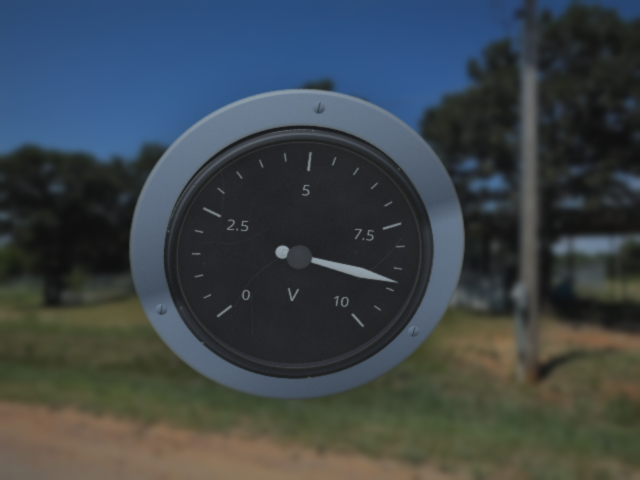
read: 8.75 V
